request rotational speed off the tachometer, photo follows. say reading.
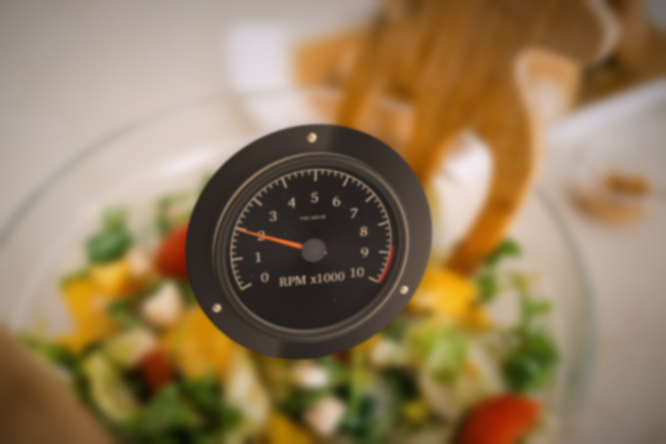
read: 2000 rpm
